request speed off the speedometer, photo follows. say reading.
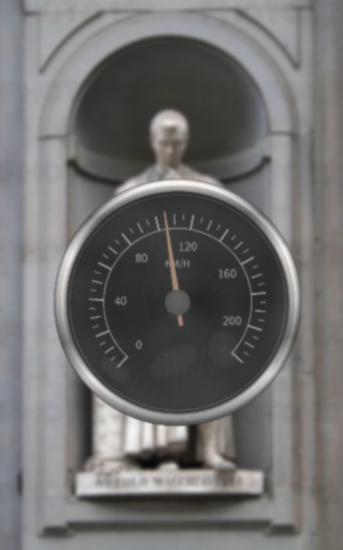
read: 105 km/h
